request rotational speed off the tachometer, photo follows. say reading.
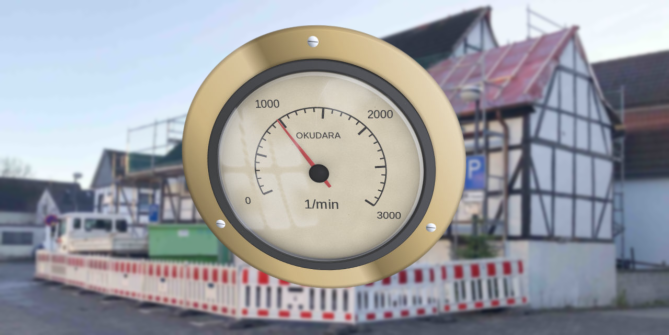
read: 1000 rpm
